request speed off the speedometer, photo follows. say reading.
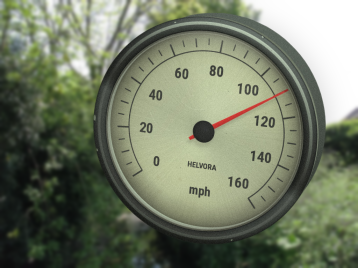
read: 110 mph
